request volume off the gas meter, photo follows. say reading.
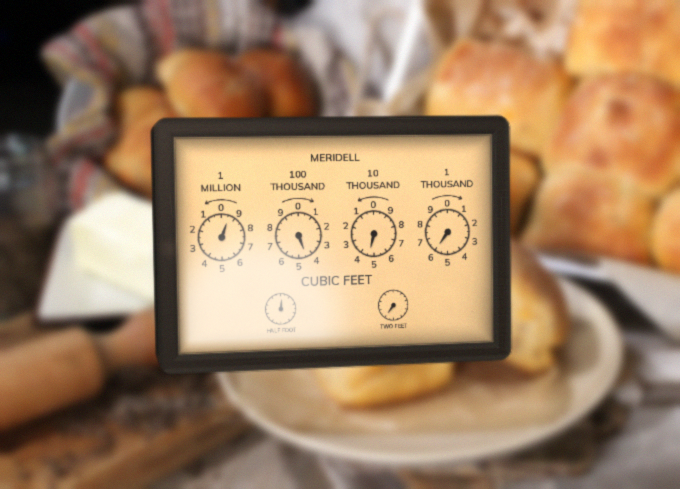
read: 944600 ft³
